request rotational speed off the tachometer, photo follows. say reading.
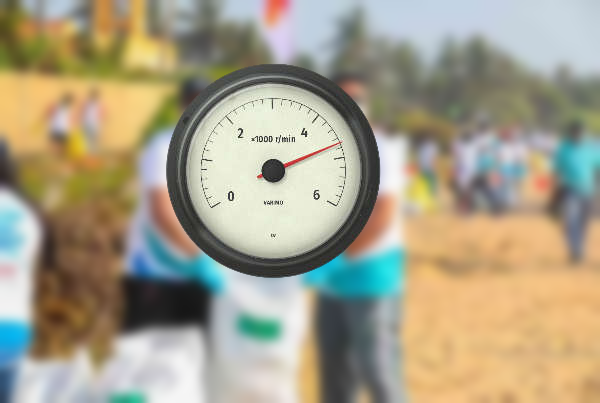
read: 4700 rpm
